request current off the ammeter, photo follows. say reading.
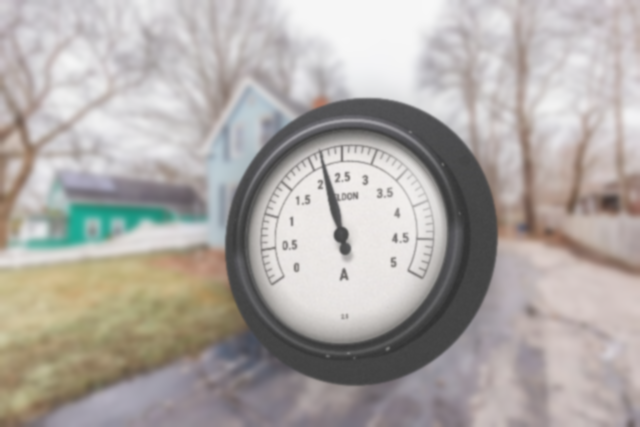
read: 2.2 A
